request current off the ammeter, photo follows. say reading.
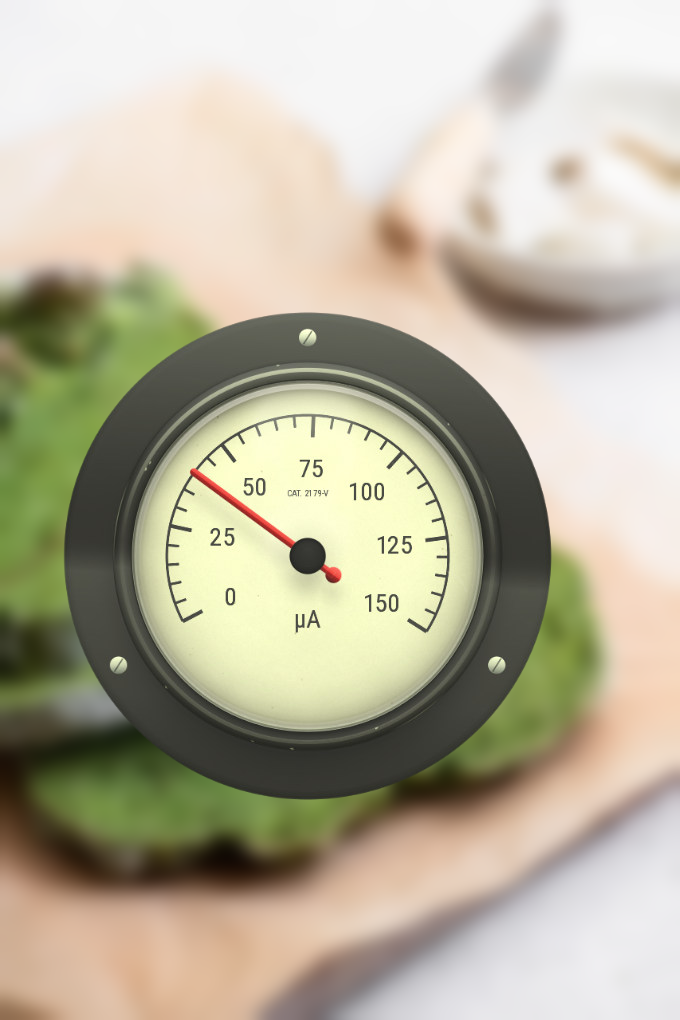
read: 40 µA
